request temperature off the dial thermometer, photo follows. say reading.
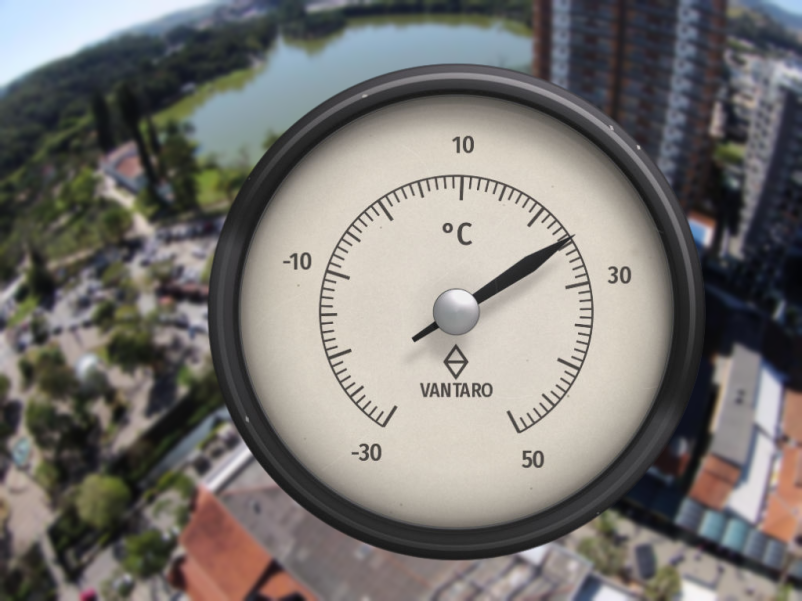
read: 24.5 °C
